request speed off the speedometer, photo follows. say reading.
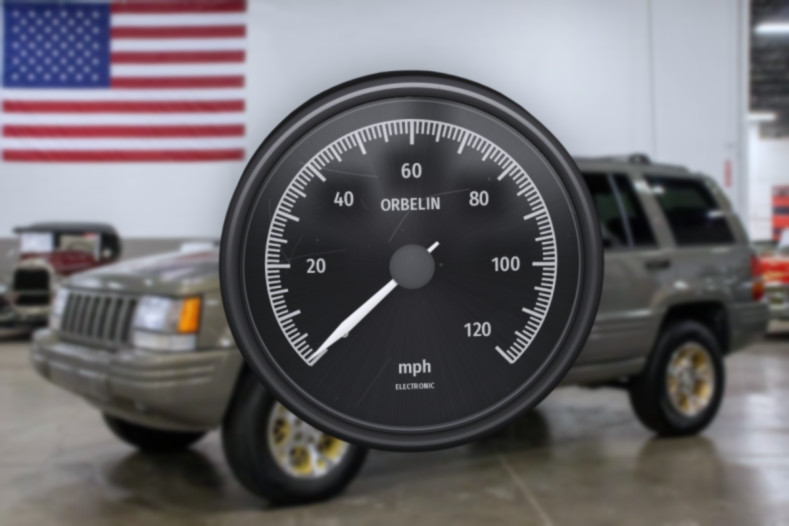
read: 1 mph
